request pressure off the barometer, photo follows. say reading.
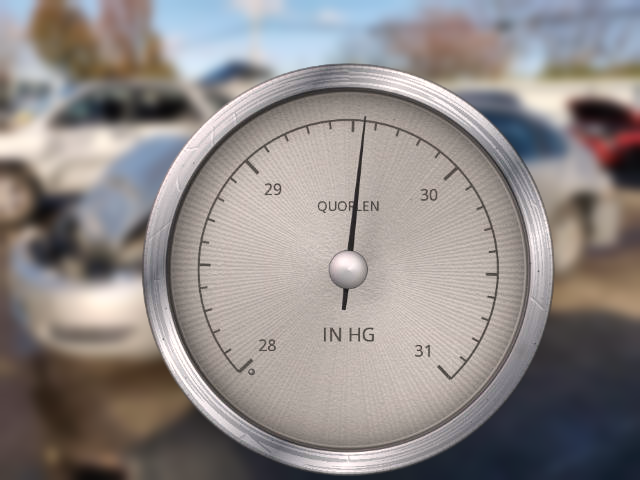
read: 29.55 inHg
